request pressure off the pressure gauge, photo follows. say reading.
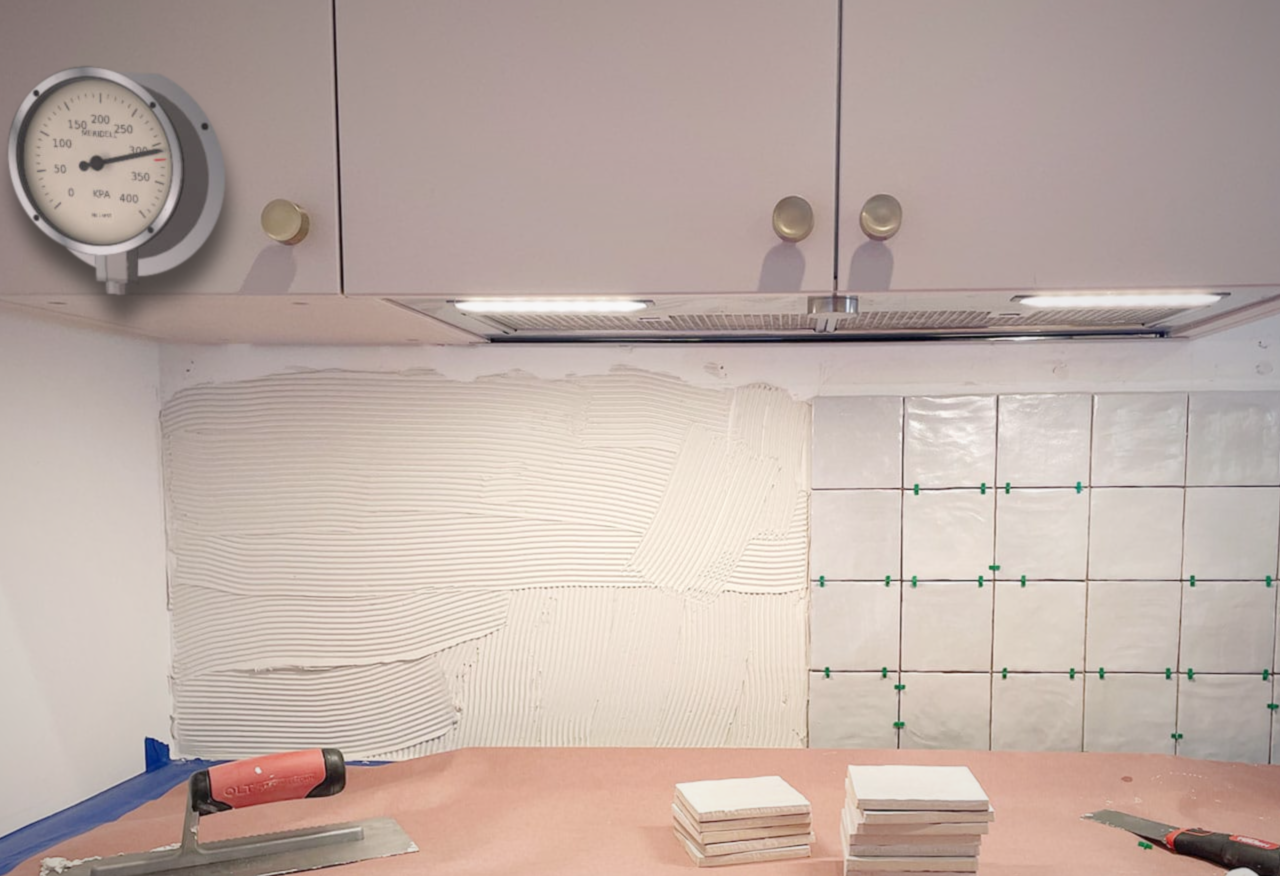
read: 310 kPa
